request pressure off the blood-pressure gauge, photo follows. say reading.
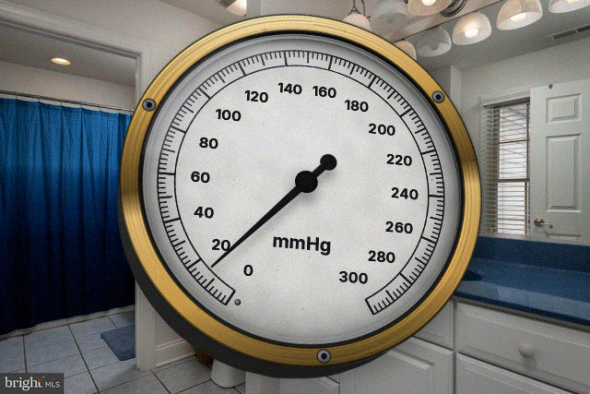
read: 14 mmHg
